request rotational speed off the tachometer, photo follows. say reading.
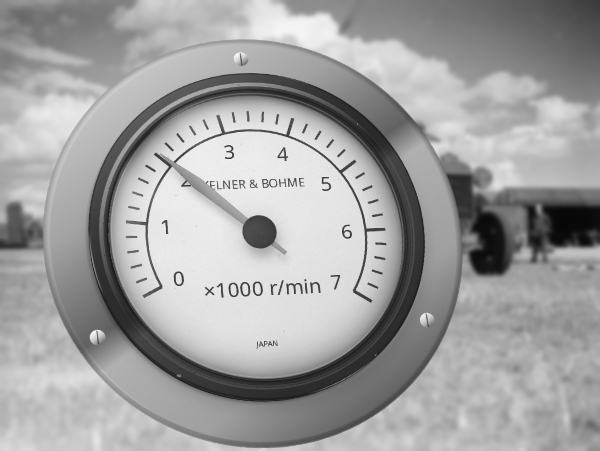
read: 2000 rpm
